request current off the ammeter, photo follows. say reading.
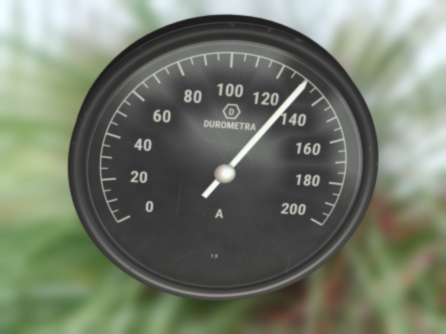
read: 130 A
